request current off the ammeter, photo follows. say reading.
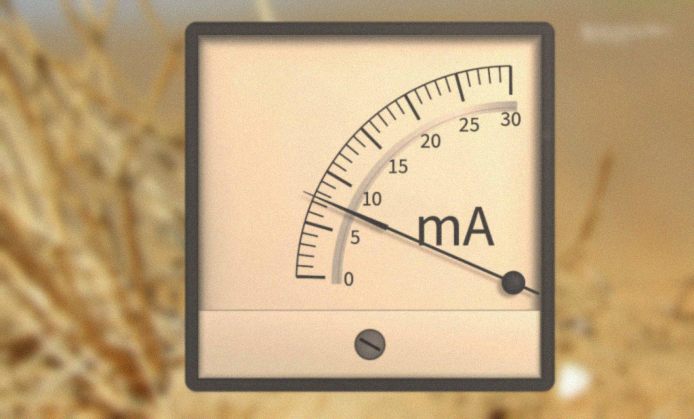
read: 7.5 mA
